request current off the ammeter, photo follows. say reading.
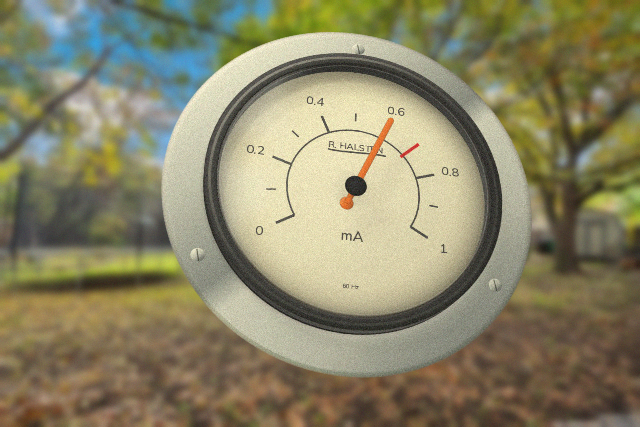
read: 0.6 mA
